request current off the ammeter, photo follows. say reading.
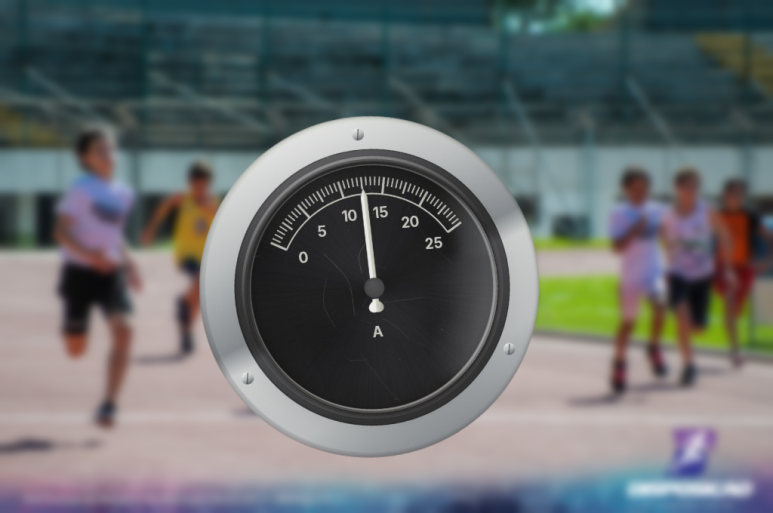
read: 12.5 A
